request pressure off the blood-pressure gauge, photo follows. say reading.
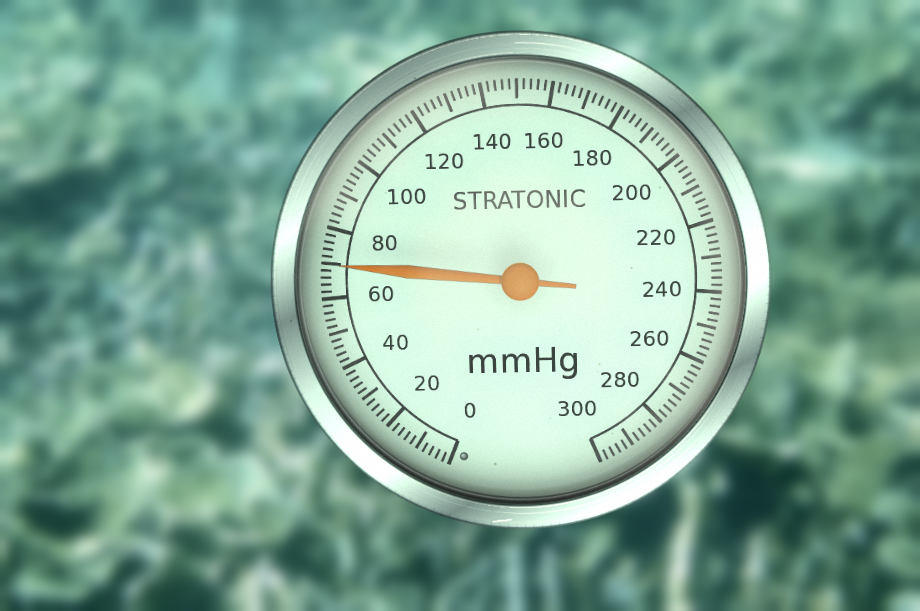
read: 70 mmHg
